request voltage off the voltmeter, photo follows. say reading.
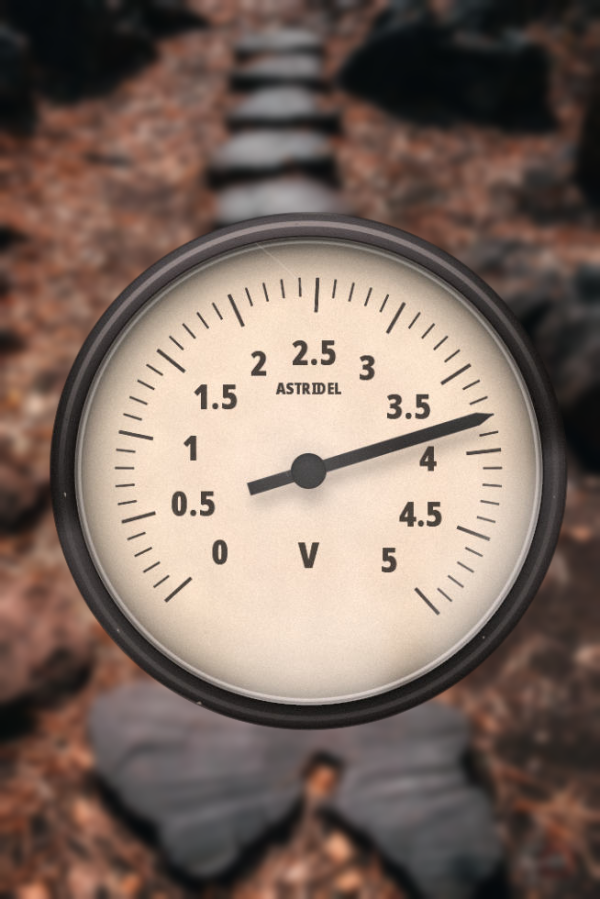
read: 3.8 V
